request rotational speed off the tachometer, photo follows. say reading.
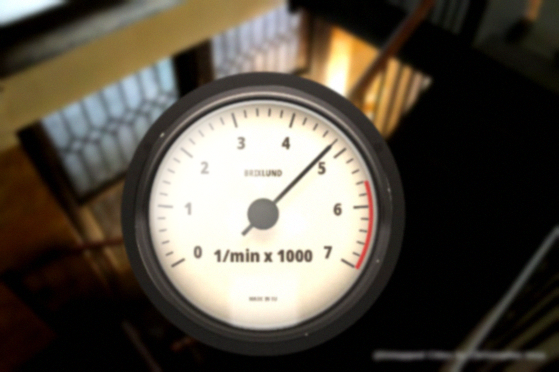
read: 4800 rpm
